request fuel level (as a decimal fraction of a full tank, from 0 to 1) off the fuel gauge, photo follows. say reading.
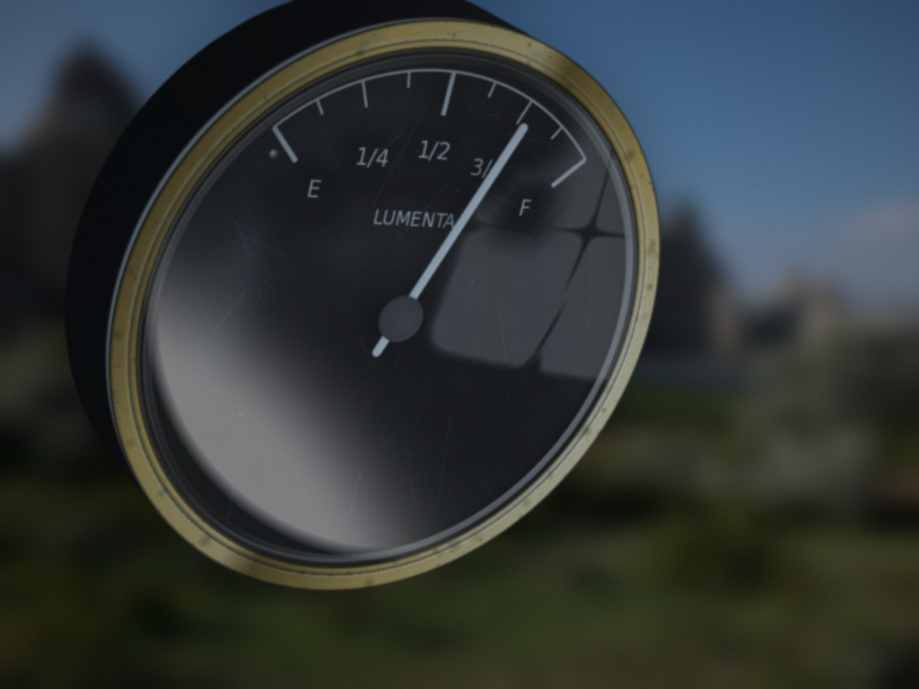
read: 0.75
